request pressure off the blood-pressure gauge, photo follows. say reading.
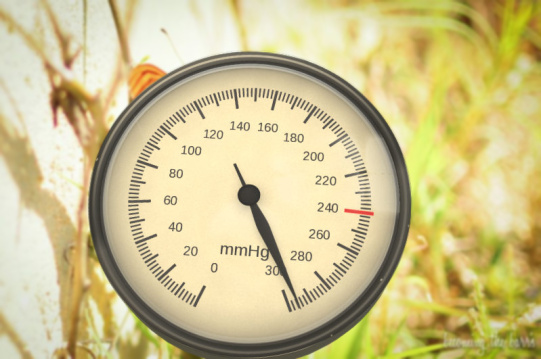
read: 296 mmHg
